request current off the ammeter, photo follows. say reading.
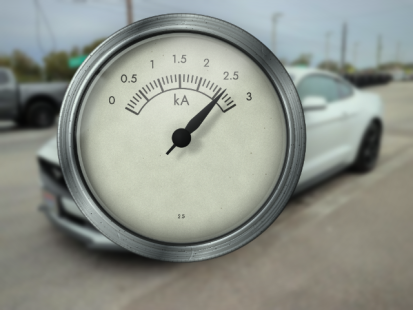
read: 2.6 kA
